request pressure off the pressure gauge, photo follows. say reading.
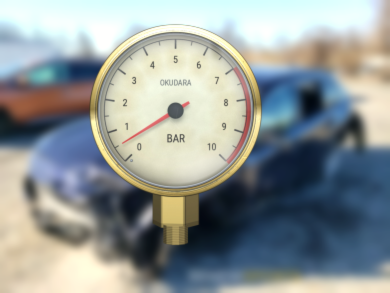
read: 0.5 bar
